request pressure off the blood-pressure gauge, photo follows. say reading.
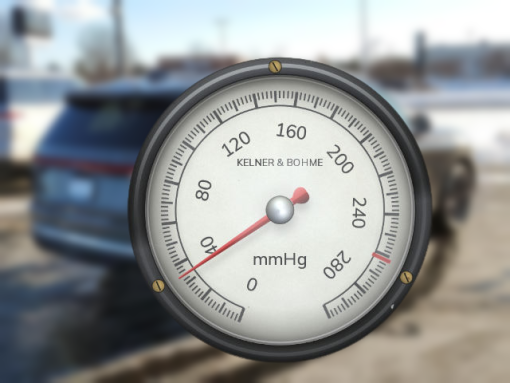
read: 34 mmHg
